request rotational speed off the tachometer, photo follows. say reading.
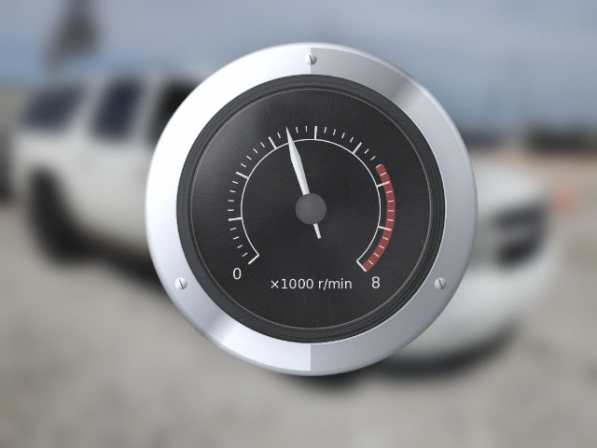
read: 3400 rpm
